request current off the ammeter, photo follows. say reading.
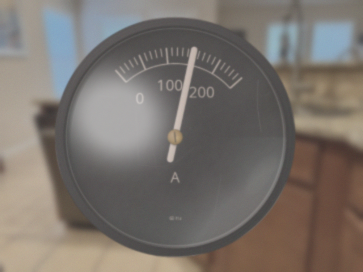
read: 150 A
